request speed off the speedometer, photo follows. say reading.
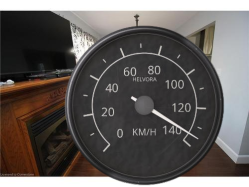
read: 135 km/h
